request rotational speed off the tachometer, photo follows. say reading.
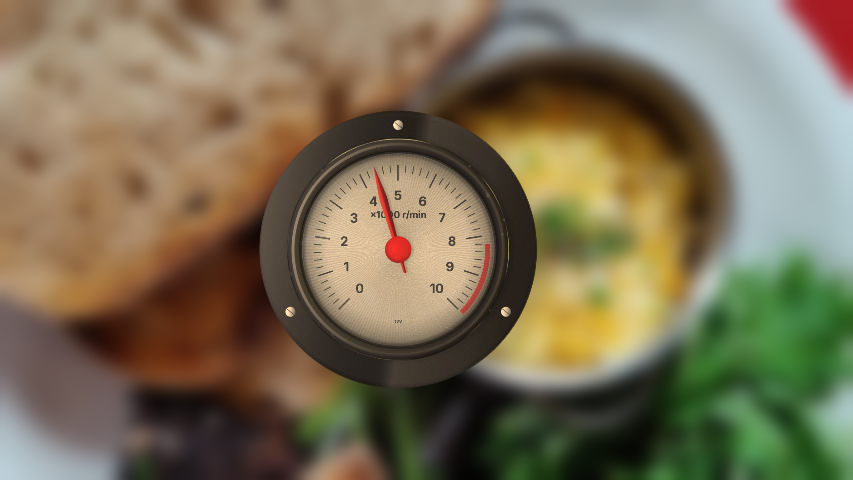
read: 4400 rpm
